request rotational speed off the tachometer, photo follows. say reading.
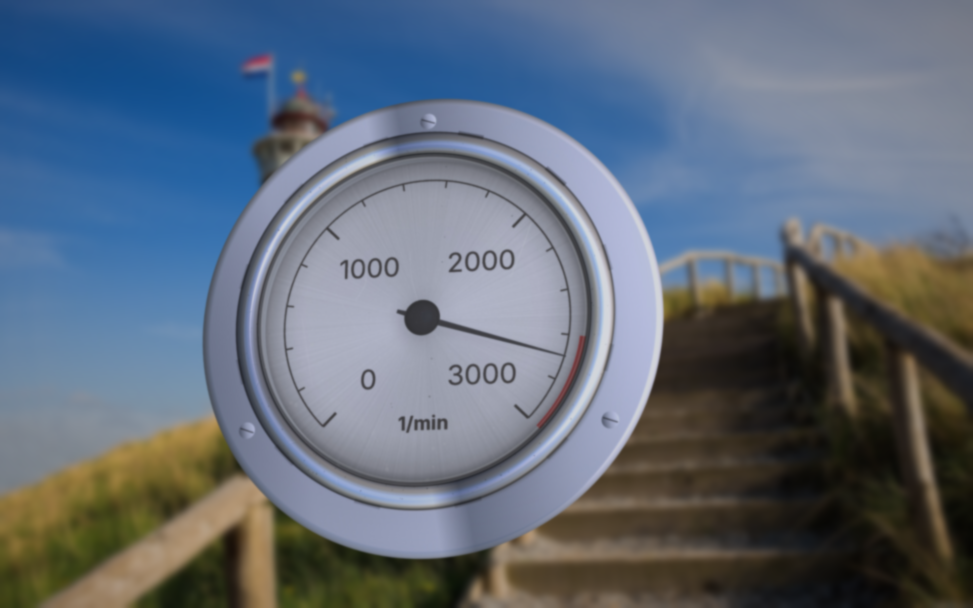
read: 2700 rpm
